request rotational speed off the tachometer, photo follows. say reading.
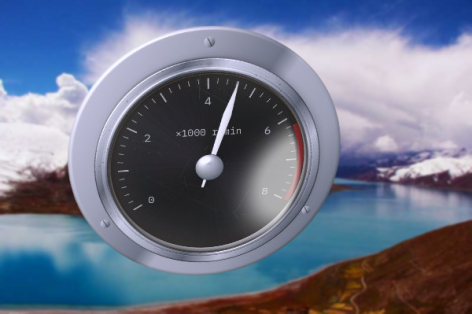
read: 4600 rpm
